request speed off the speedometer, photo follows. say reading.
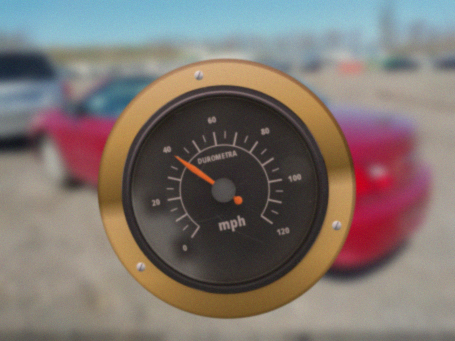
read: 40 mph
